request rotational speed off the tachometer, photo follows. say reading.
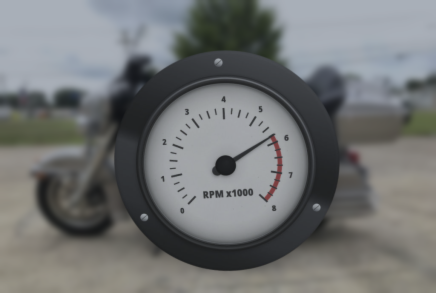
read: 5750 rpm
